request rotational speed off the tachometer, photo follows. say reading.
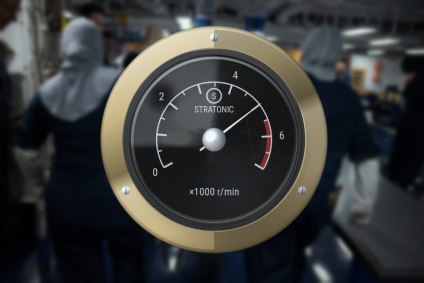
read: 5000 rpm
